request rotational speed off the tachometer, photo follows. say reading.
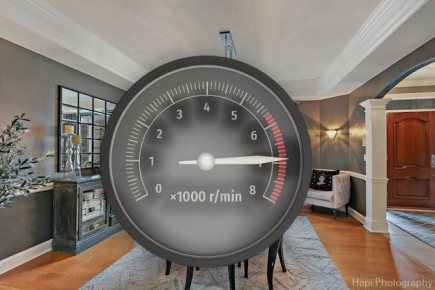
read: 6900 rpm
